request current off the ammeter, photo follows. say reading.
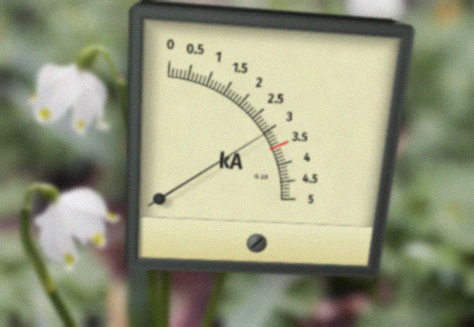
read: 3 kA
